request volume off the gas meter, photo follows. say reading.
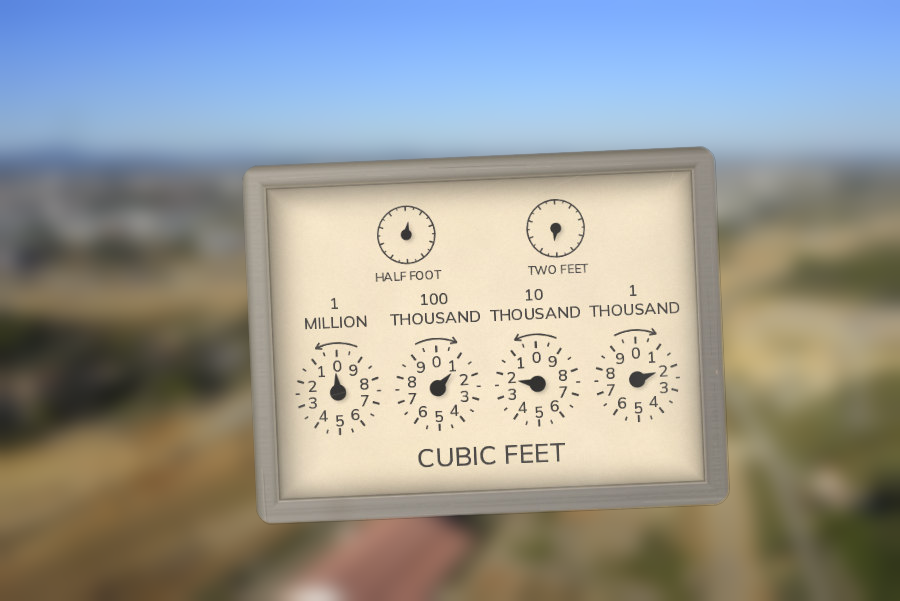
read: 12200 ft³
